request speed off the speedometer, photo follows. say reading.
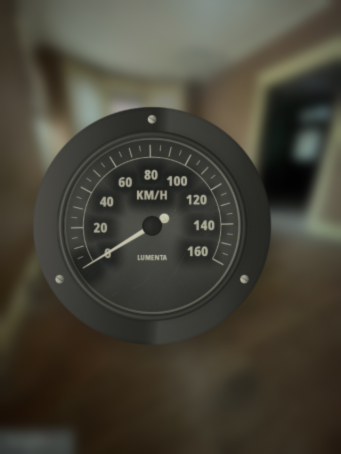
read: 0 km/h
